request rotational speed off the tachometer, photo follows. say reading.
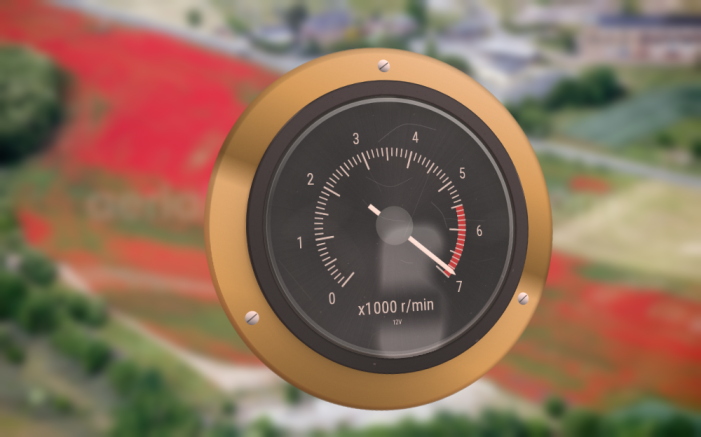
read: 6900 rpm
